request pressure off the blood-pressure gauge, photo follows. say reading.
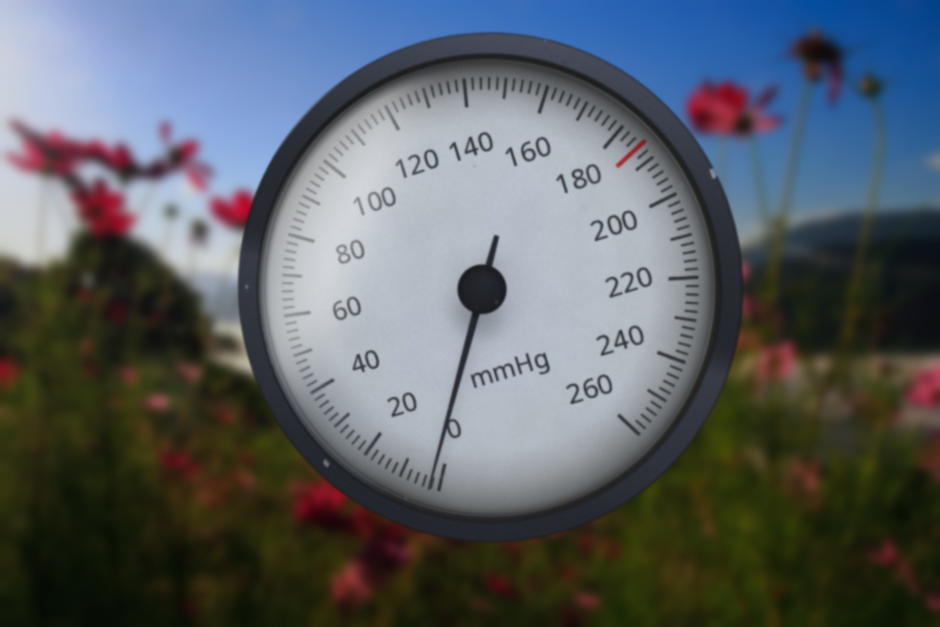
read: 2 mmHg
